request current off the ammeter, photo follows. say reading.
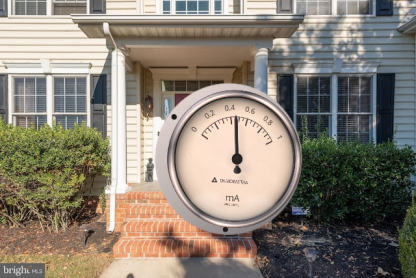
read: 0.45 mA
